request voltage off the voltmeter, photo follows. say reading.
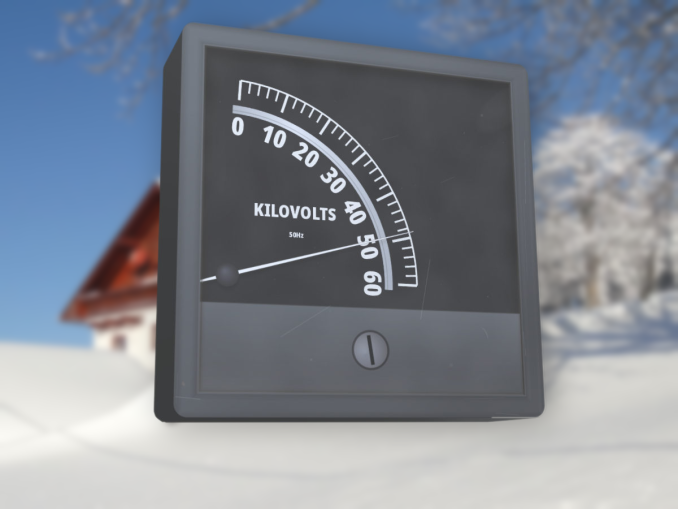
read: 49 kV
